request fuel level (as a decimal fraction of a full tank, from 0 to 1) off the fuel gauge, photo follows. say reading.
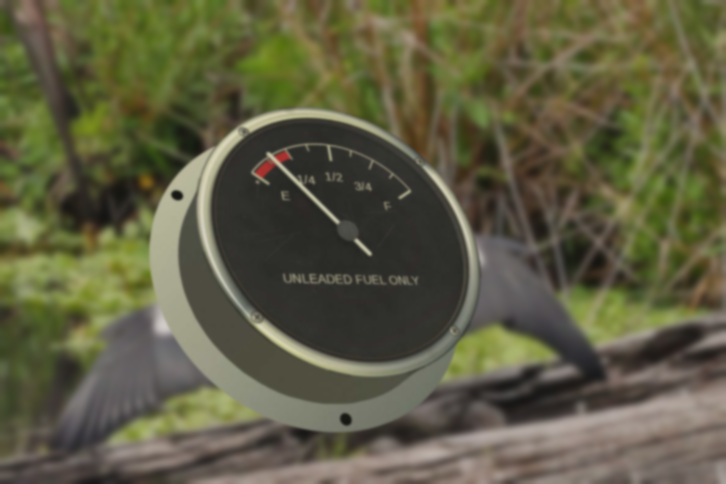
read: 0.125
